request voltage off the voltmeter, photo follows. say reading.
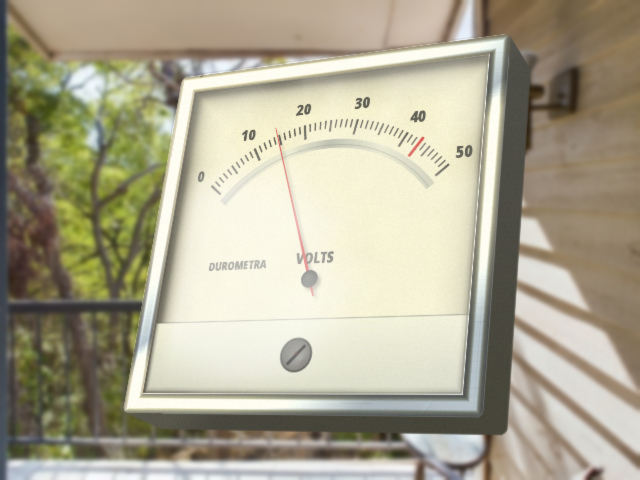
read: 15 V
